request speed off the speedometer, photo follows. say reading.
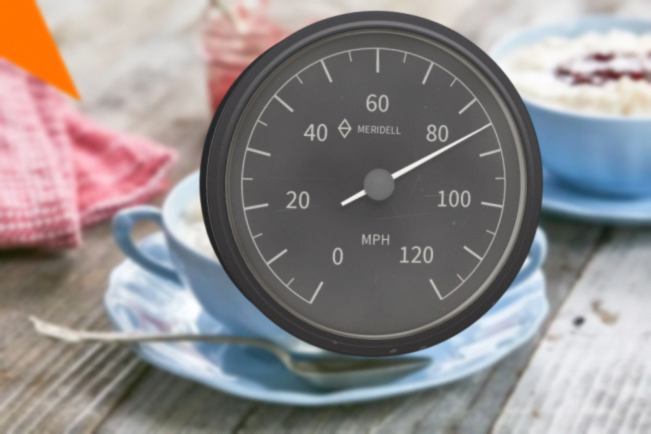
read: 85 mph
